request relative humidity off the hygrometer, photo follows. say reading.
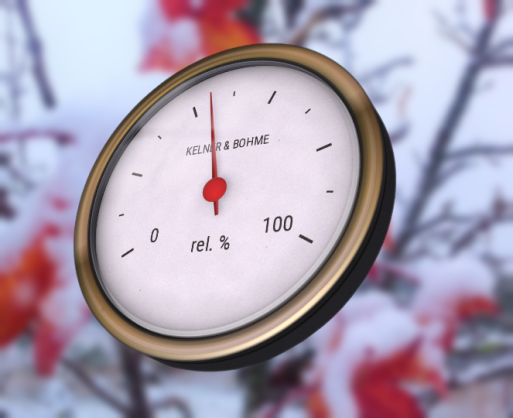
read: 45 %
